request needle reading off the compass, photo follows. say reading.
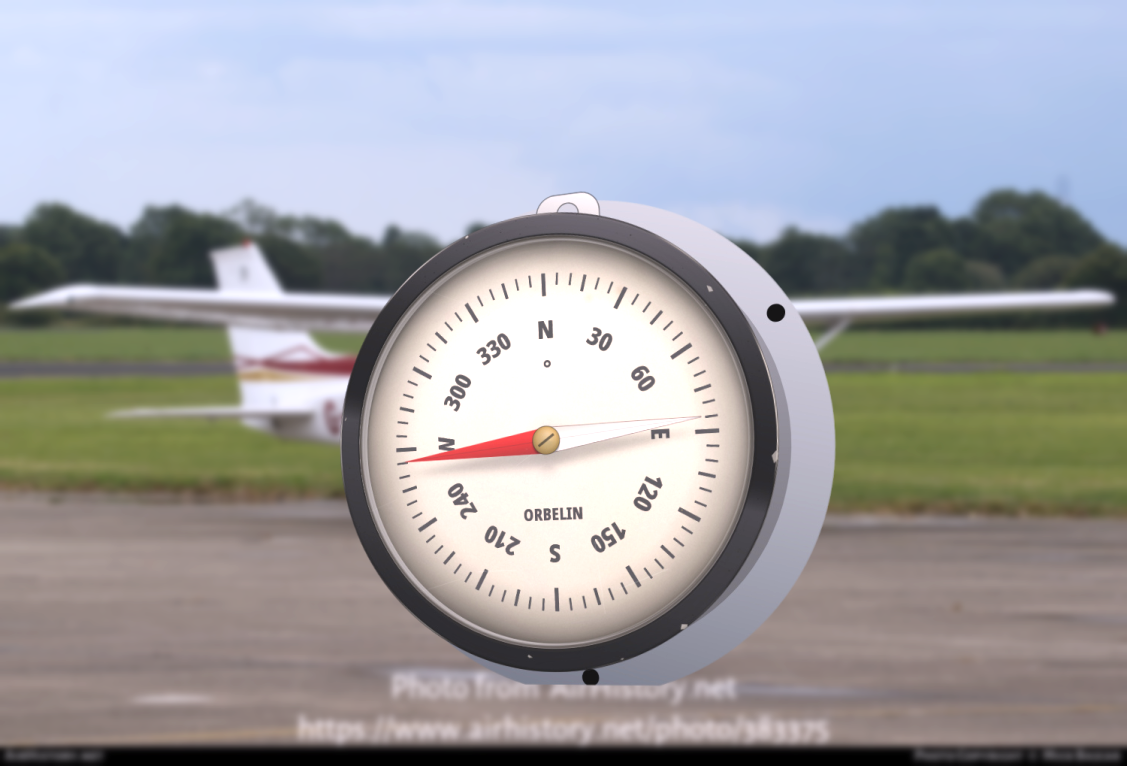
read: 265 °
